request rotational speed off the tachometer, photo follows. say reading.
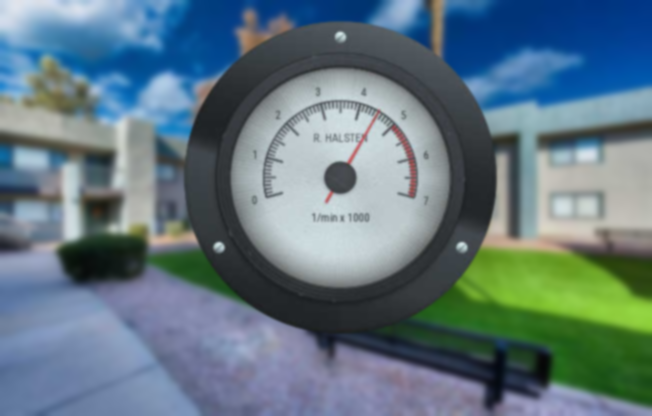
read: 4500 rpm
